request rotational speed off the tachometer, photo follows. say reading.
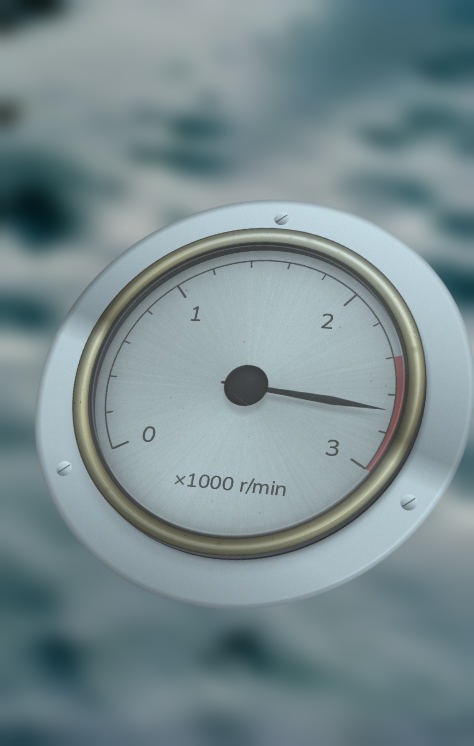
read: 2700 rpm
